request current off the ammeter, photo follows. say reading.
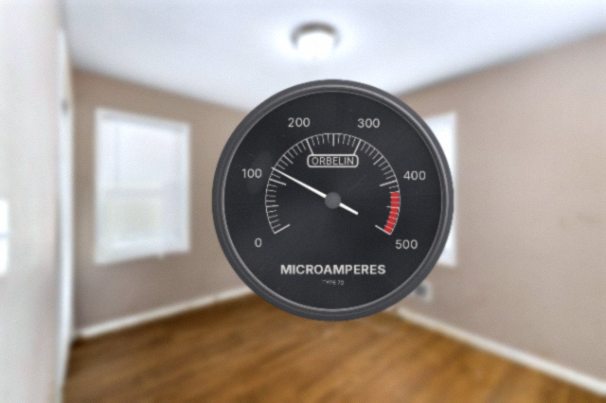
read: 120 µA
